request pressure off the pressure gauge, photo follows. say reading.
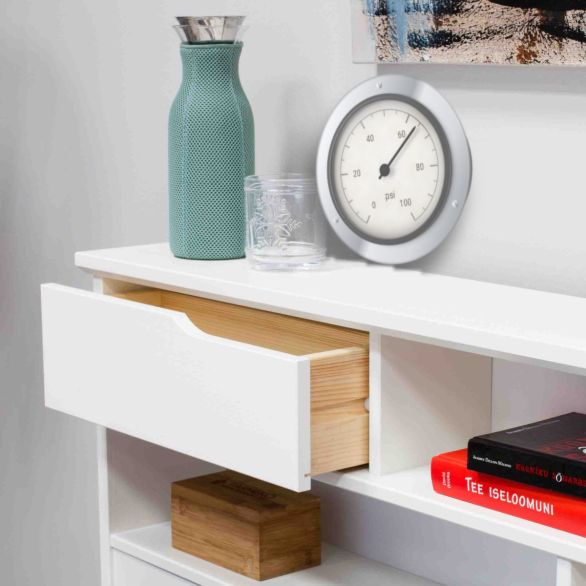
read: 65 psi
